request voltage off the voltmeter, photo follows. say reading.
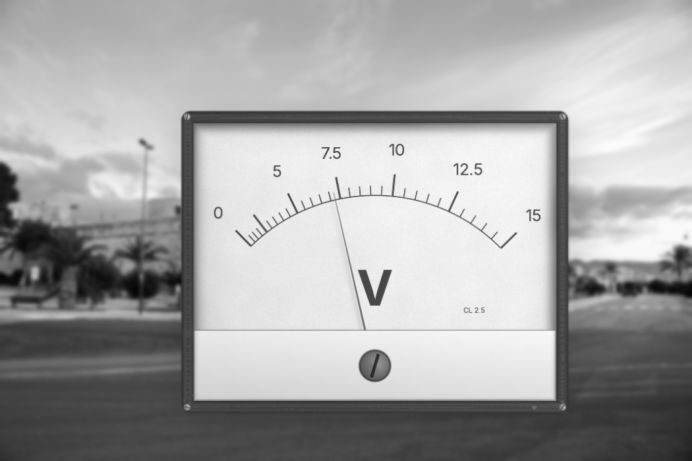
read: 7.25 V
